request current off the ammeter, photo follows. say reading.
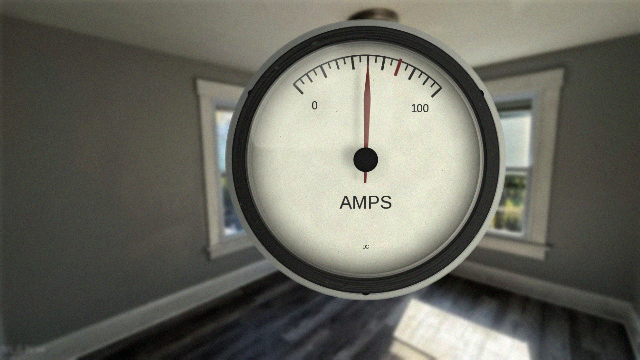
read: 50 A
